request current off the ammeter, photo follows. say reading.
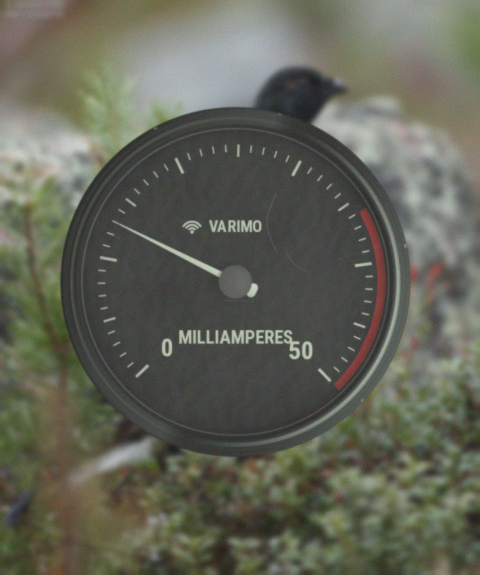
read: 13 mA
